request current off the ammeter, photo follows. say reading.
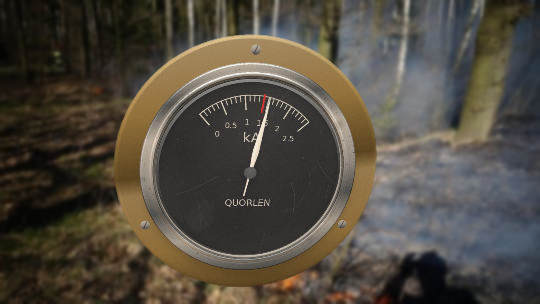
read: 1.5 kA
